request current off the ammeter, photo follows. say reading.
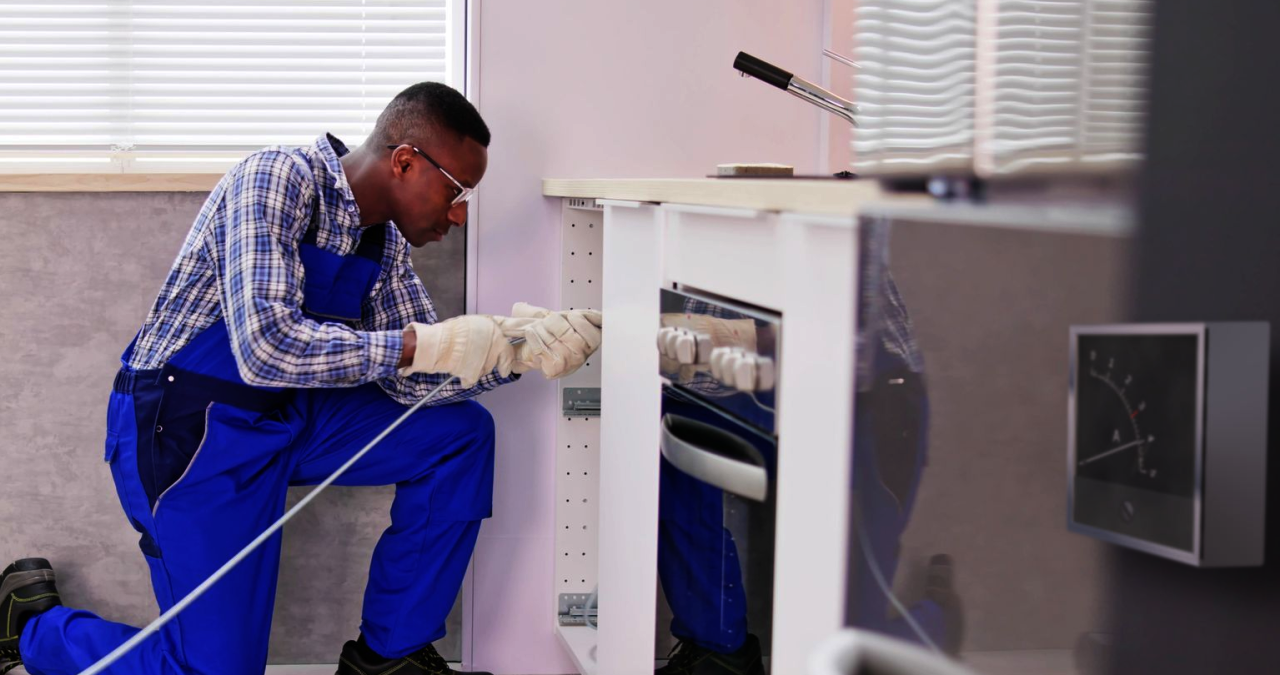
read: 4 A
